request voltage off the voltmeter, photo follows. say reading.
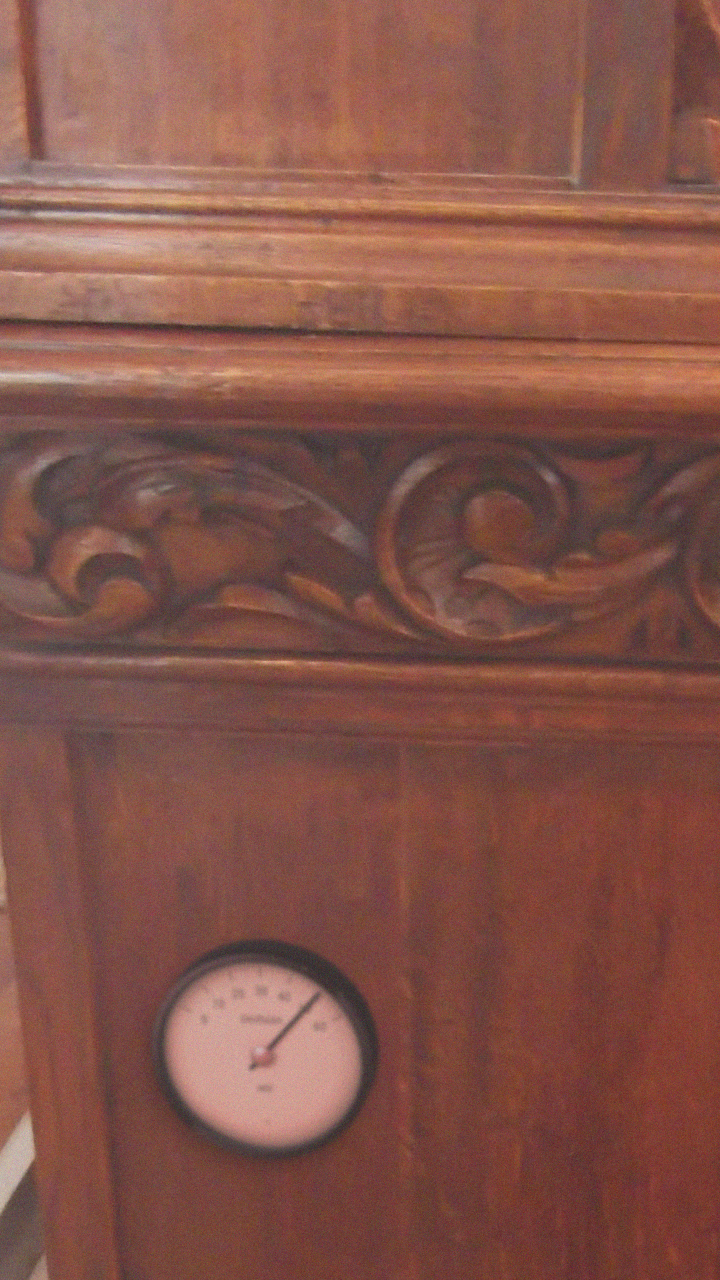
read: 50 mV
